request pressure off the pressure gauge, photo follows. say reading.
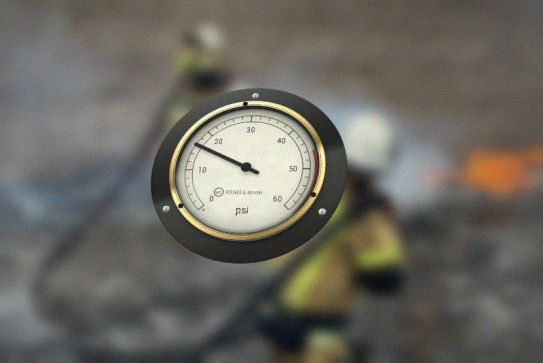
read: 16 psi
